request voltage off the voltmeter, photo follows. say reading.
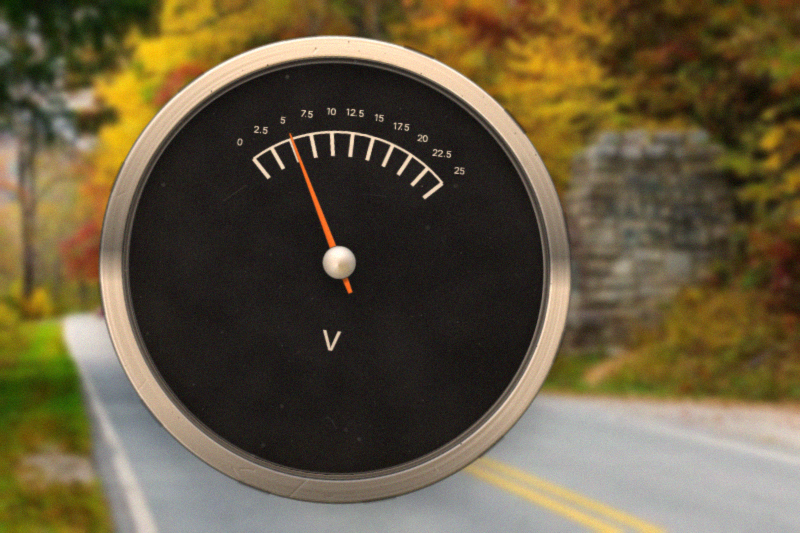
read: 5 V
